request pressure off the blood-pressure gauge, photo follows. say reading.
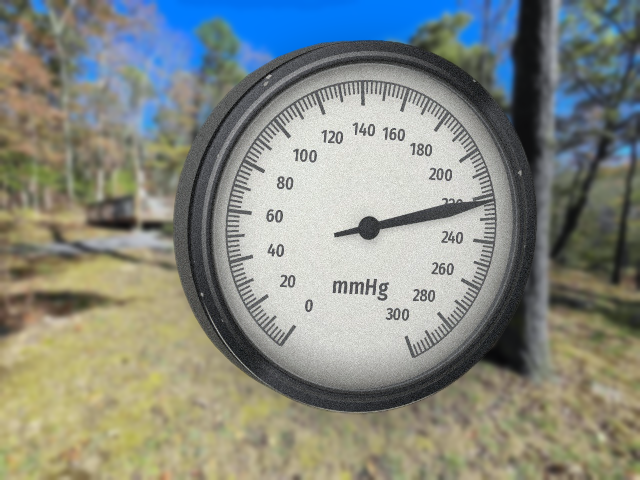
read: 222 mmHg
